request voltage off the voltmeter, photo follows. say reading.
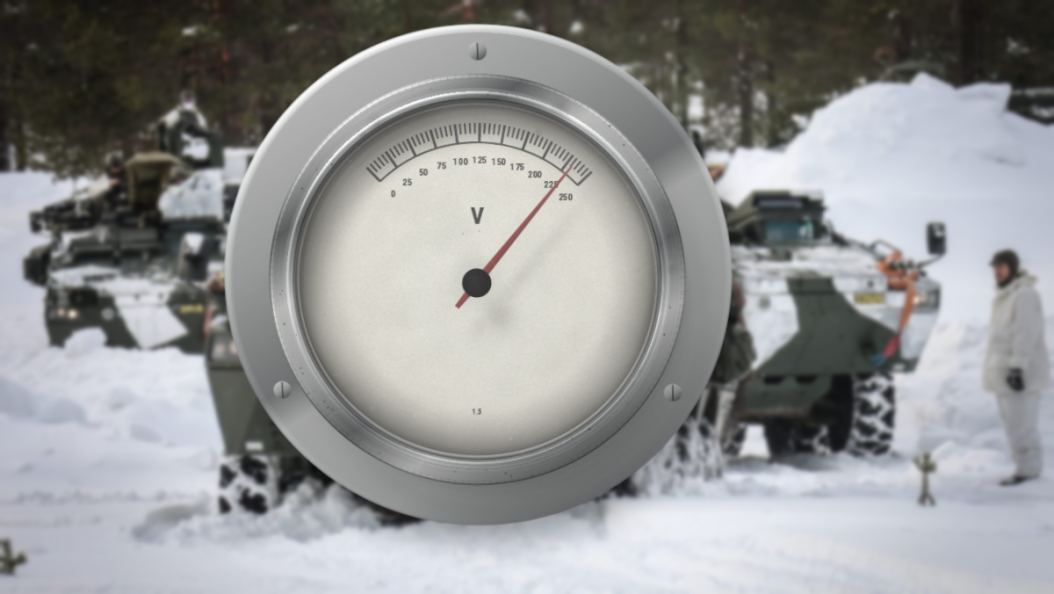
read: 230 V
